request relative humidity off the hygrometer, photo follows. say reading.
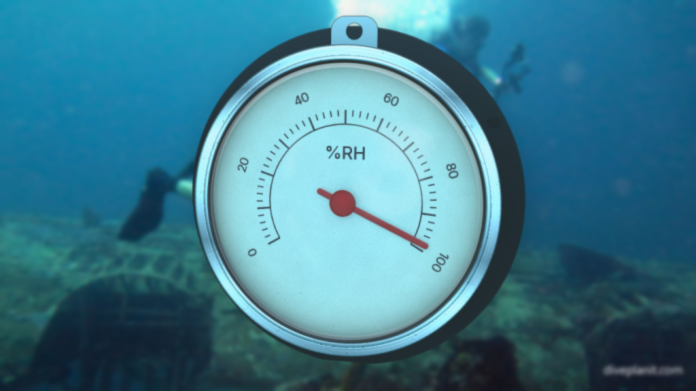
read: 98 %
